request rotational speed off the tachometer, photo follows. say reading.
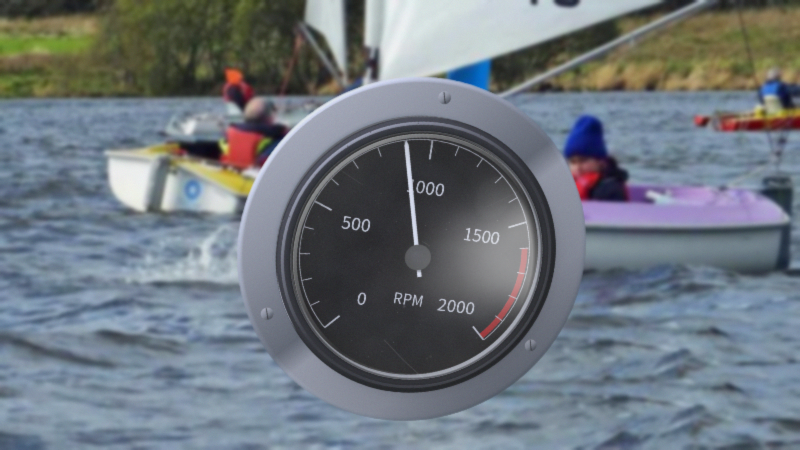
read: 900 rpm
